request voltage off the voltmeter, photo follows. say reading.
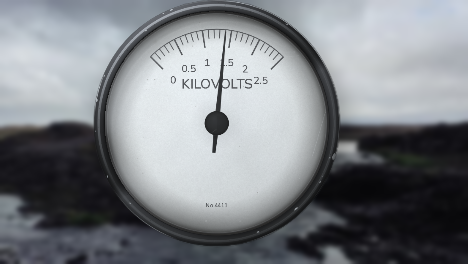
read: 1.4 kV
